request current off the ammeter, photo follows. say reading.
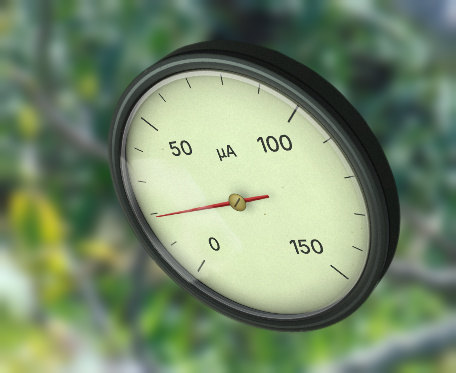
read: 20 µA
